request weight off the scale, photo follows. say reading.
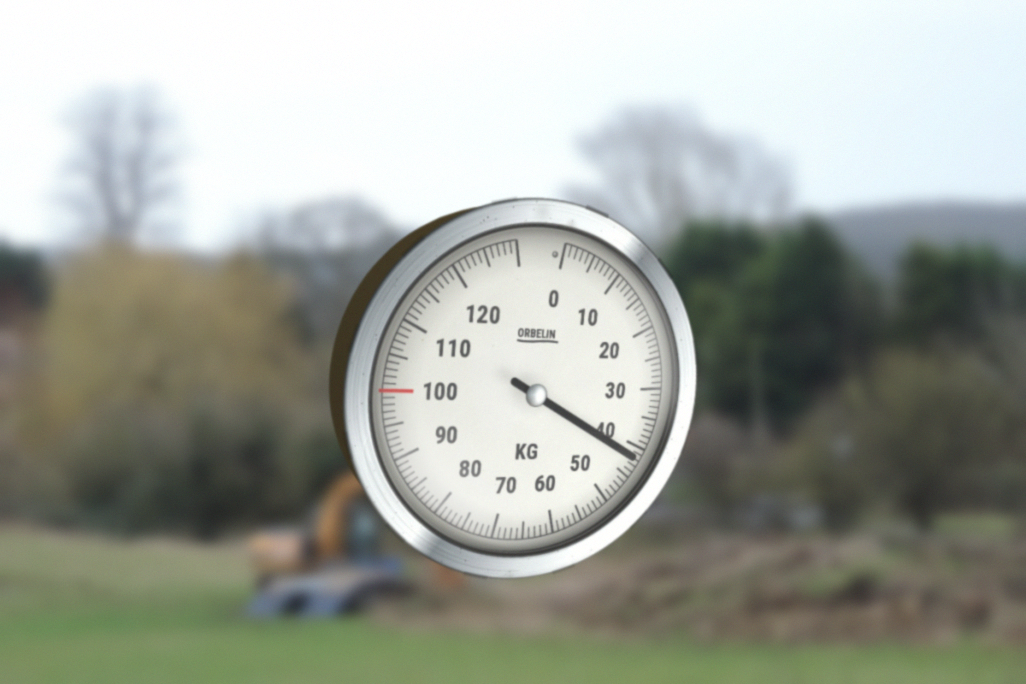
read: 42 kg
